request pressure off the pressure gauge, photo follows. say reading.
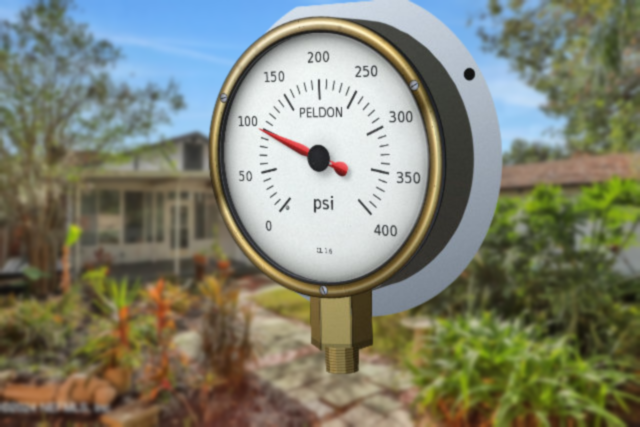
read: 100 psi
